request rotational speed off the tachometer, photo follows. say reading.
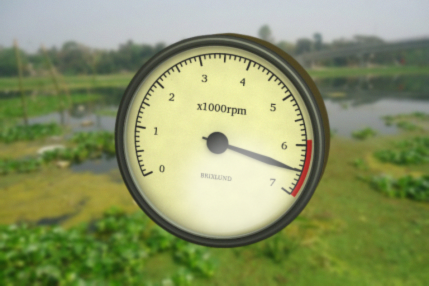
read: 6500 rpm
